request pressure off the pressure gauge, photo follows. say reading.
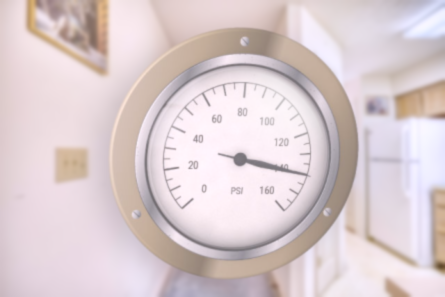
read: 140 psi
